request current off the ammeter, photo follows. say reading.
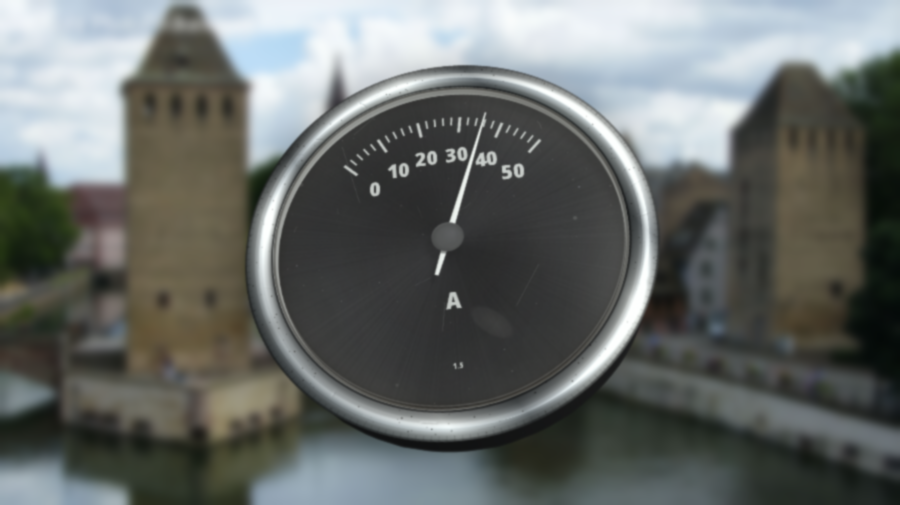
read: 36 A
